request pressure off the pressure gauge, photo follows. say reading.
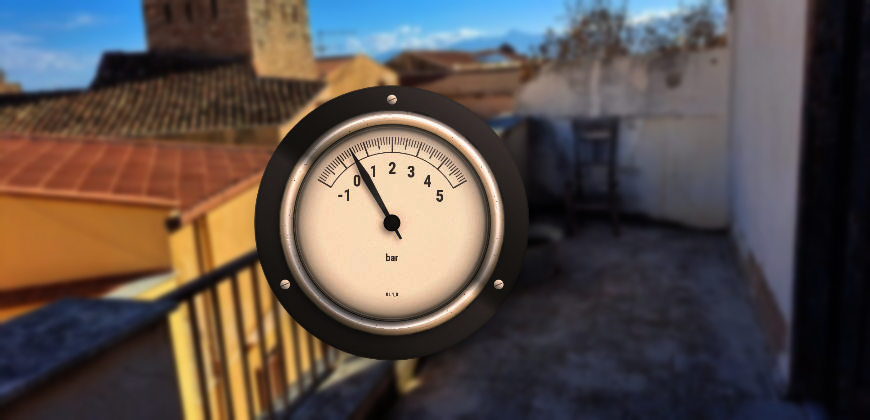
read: 0.5 bar
